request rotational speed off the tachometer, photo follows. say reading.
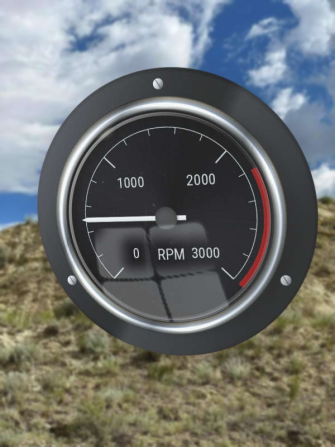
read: 500 rpm
